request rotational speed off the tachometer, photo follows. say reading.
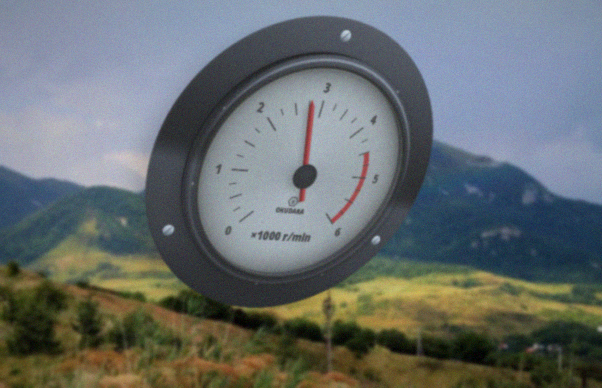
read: 2750 rpm
